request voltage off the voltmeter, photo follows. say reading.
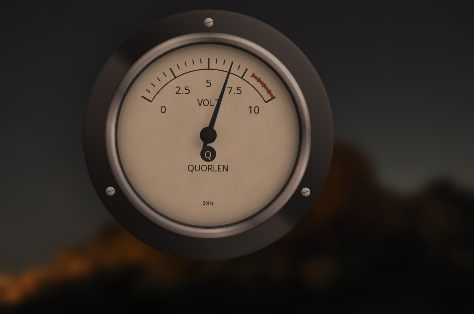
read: 6.5 V
